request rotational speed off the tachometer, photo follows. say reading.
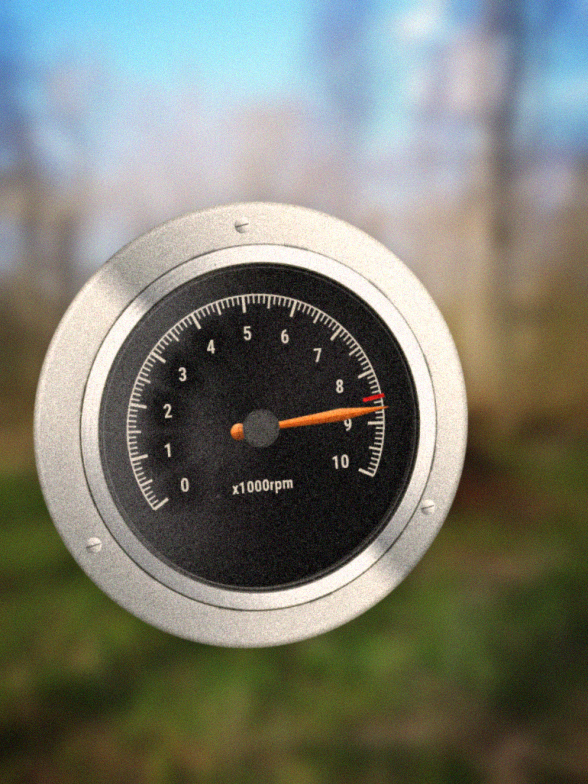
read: 8700 rpm
